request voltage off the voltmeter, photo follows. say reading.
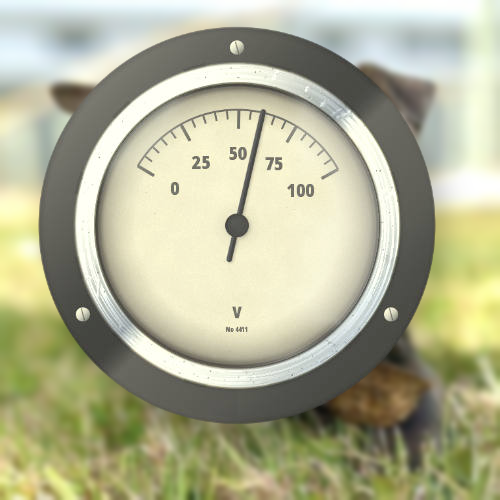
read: 60 V
